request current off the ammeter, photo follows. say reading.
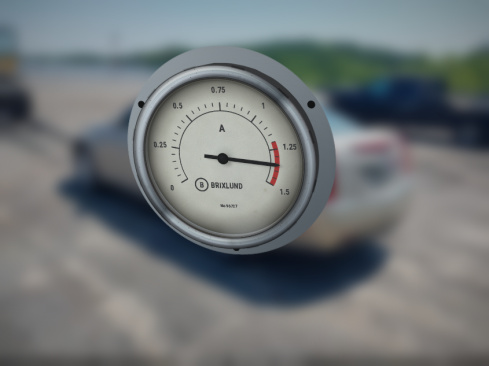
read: 1.35 A
